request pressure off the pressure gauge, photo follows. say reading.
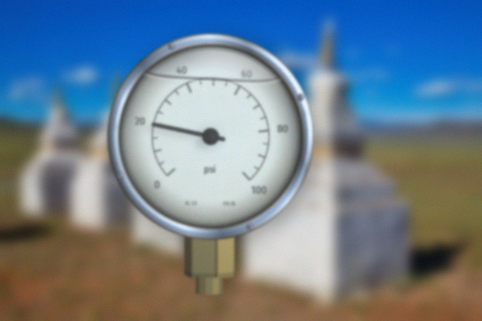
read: 20 psi
